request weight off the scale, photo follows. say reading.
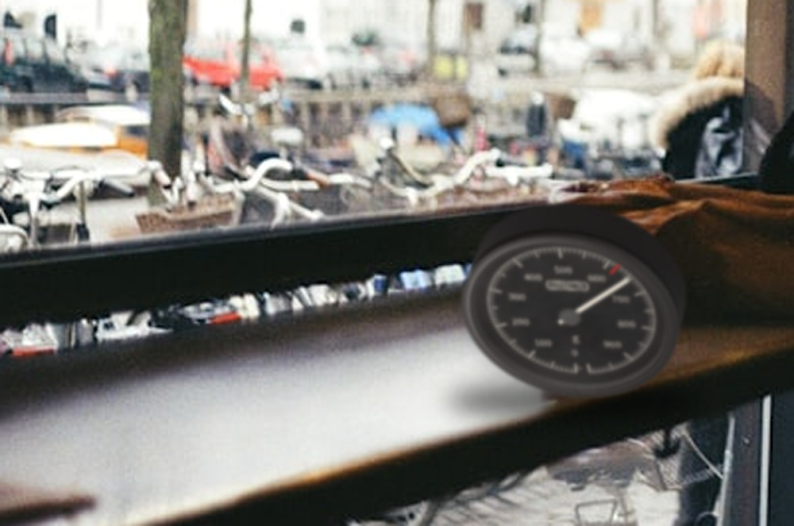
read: 650 g
